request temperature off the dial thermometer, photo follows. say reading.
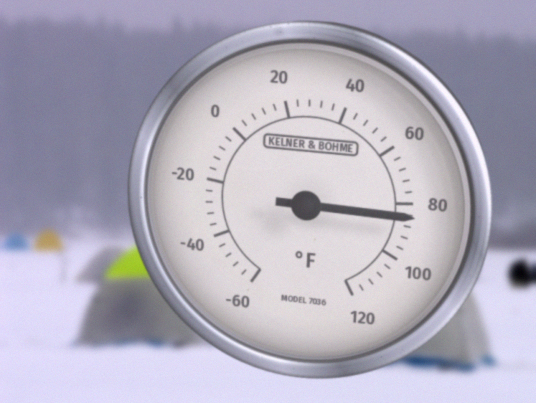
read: 84 °F
